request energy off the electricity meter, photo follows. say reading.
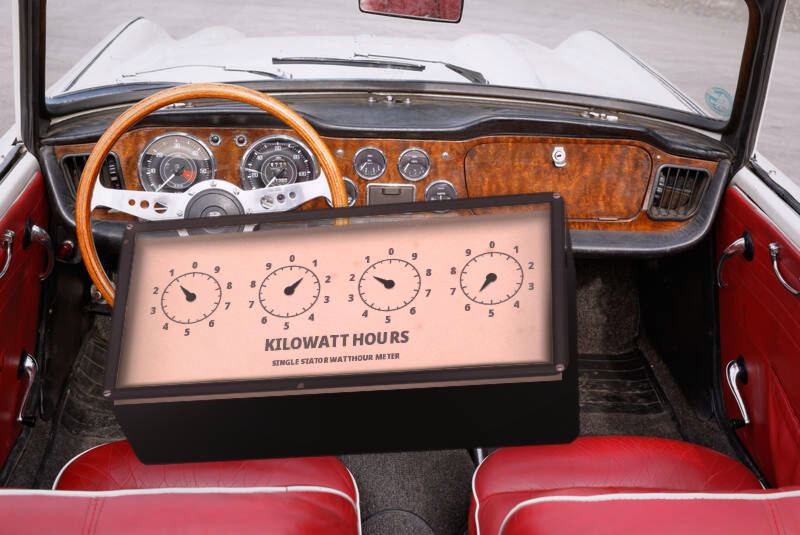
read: 1116 kWh
